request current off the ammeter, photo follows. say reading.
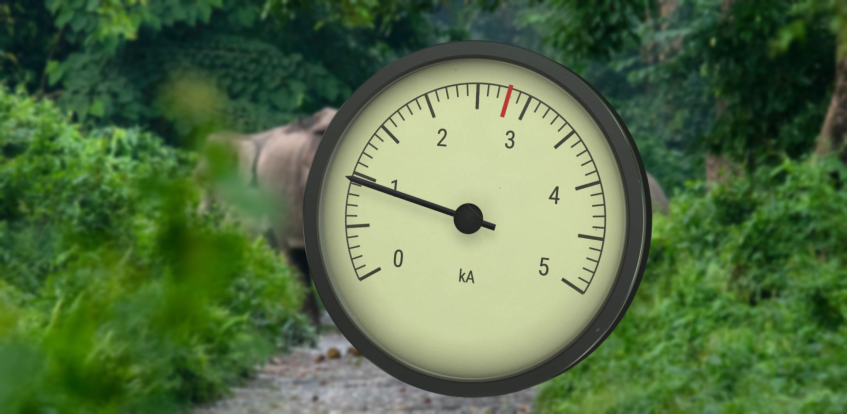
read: 0.95 kA
